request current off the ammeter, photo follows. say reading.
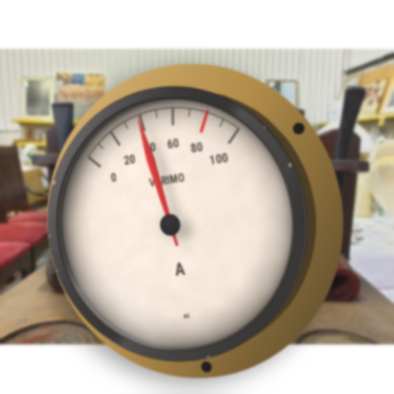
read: 40 A
